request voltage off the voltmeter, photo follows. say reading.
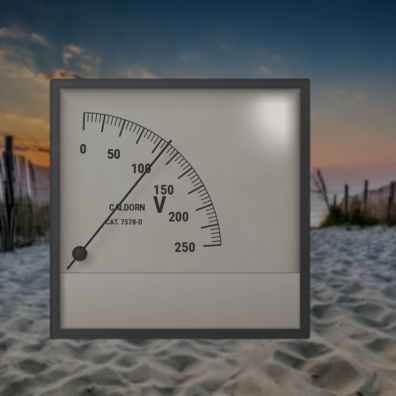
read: 110 V
